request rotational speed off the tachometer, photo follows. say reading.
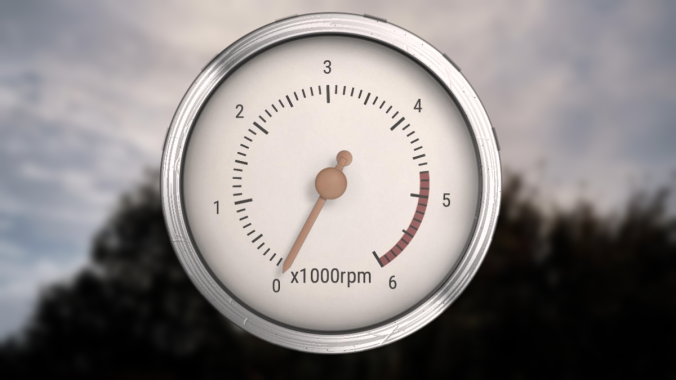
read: 0 rpm
